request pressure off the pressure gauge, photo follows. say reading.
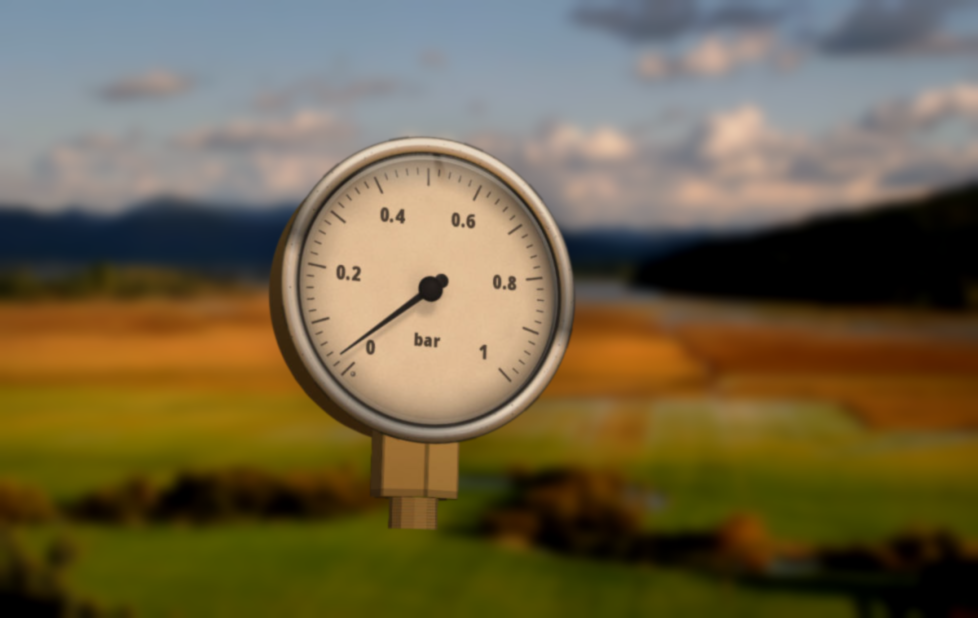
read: 0.03 bar
